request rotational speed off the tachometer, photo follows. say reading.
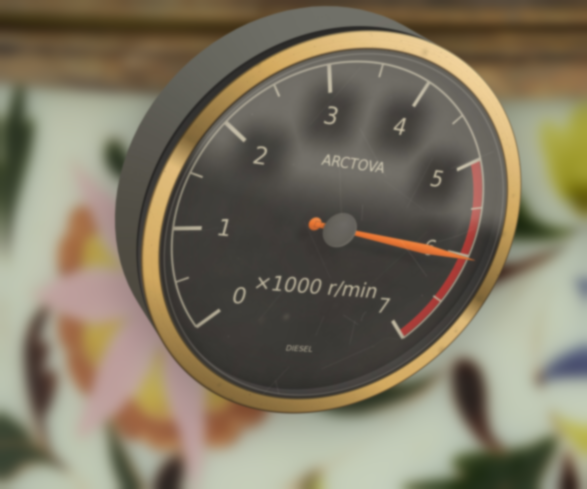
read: 6000 rpm
